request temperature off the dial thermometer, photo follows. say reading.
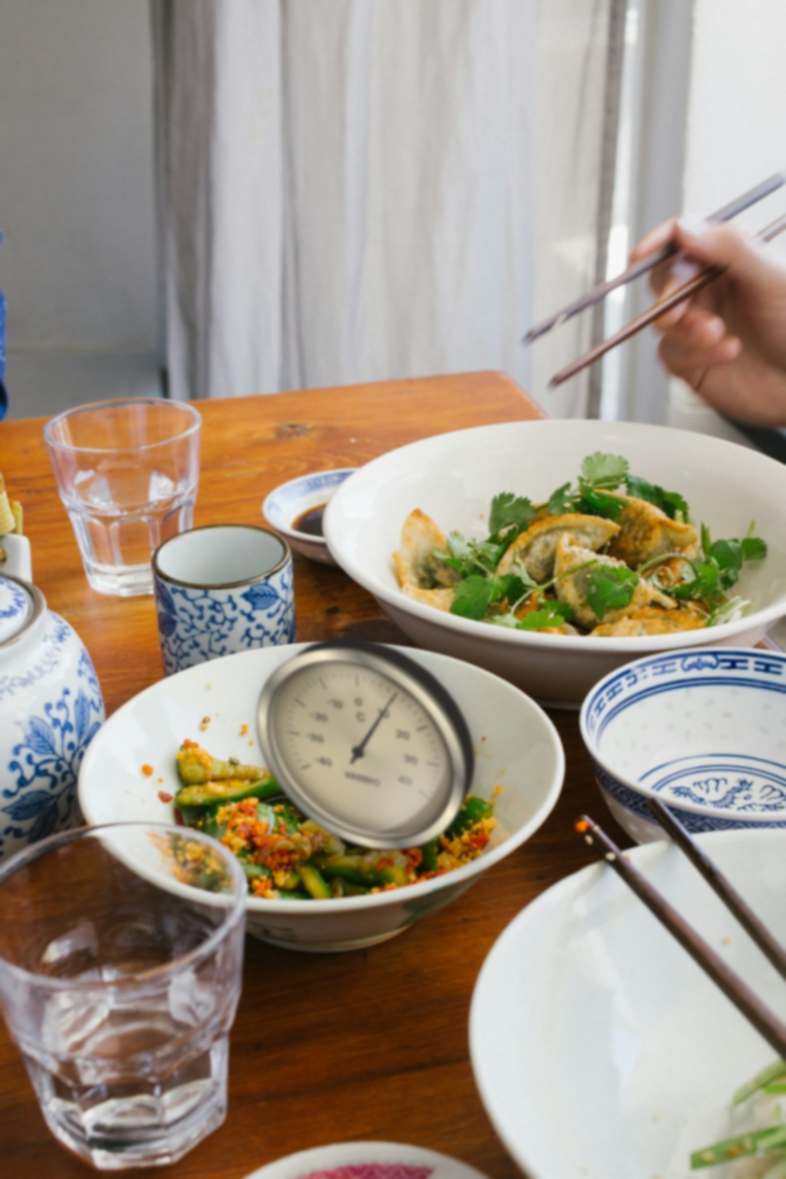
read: 10 °C
